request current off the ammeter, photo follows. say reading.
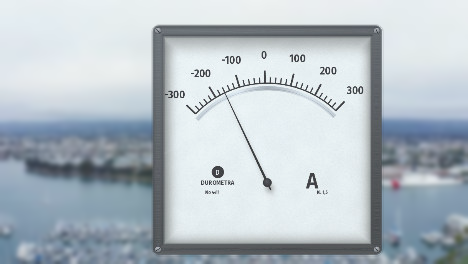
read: -160 A
